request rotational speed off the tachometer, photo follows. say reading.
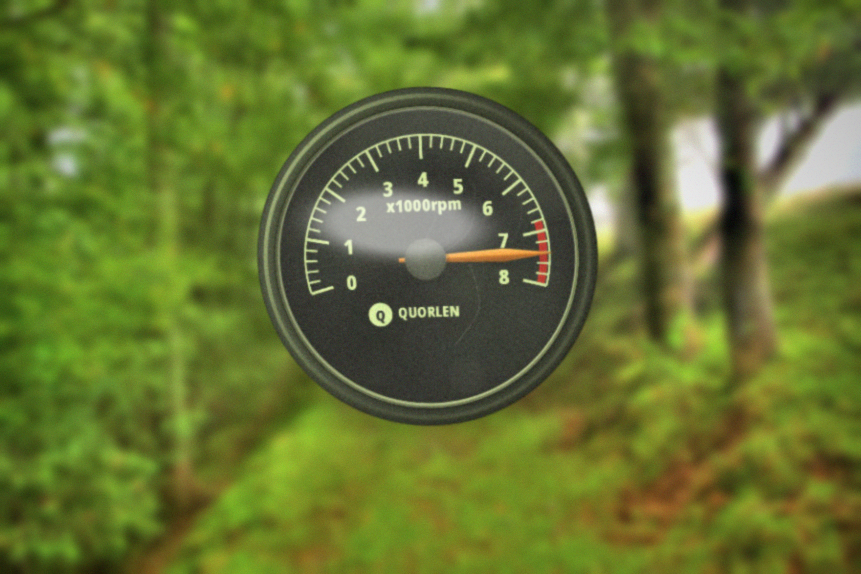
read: 7400 rpm
